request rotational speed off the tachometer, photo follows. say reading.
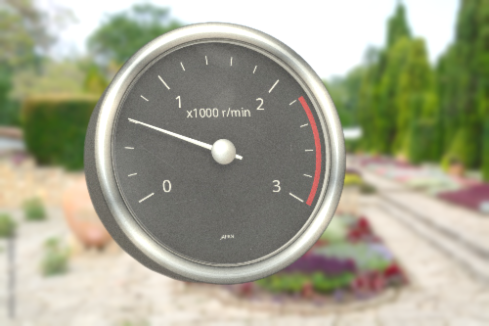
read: 600 rpm
